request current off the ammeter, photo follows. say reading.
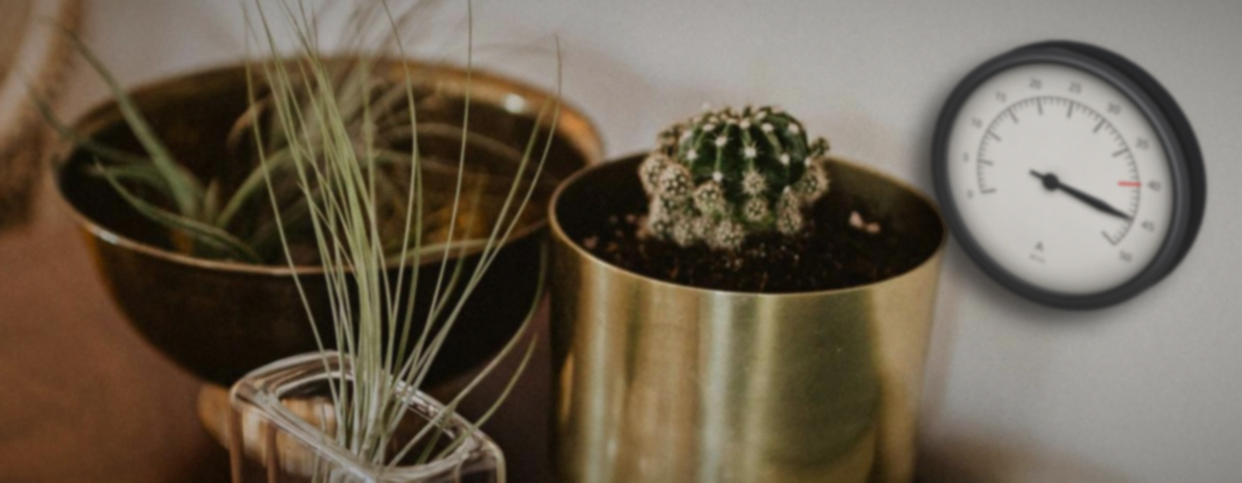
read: 45 A
